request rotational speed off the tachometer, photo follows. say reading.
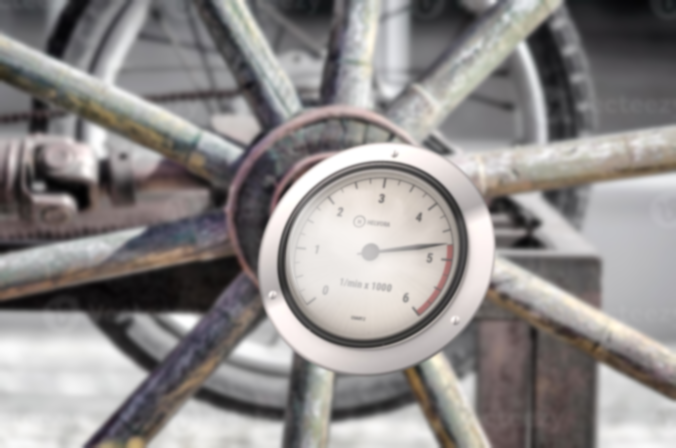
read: 4750 rpm
